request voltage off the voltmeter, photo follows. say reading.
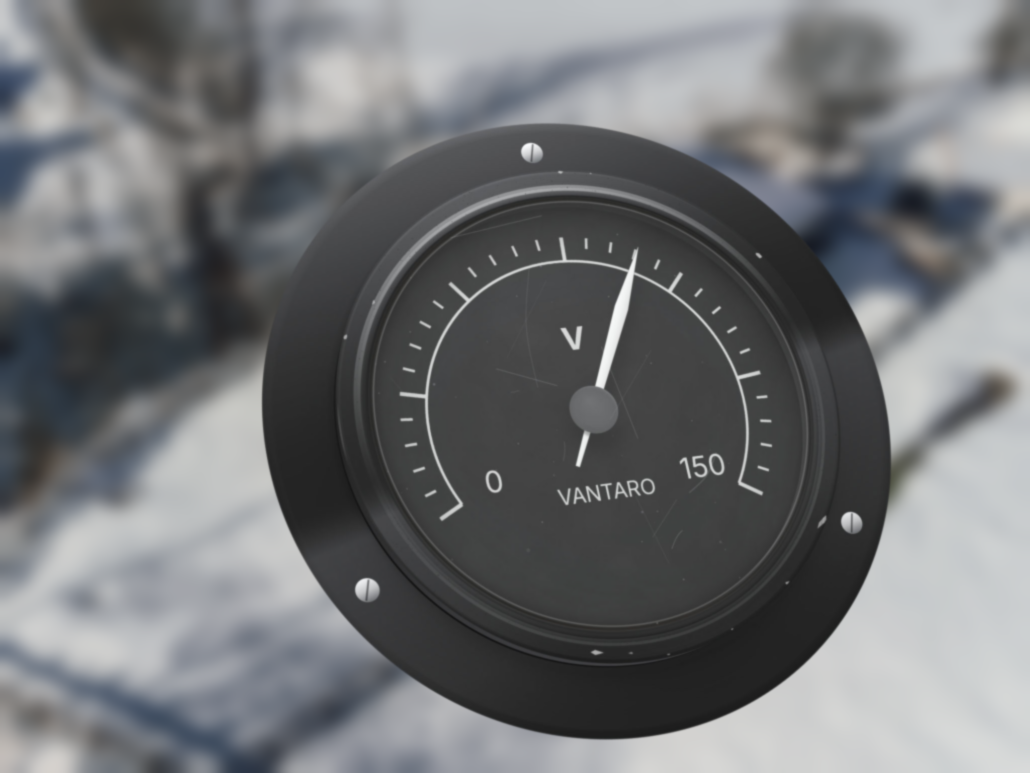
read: 90 V
